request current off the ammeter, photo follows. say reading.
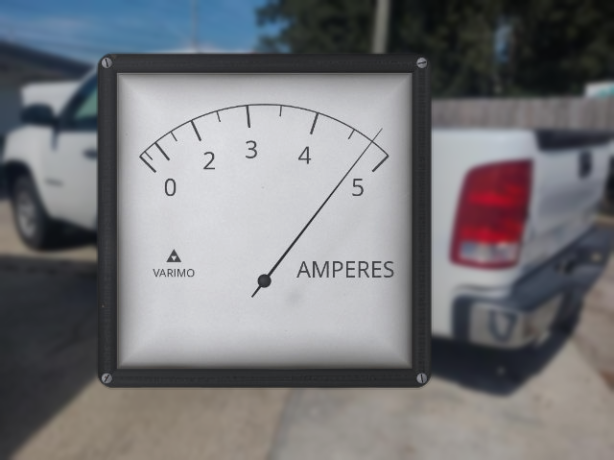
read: 4.75 A
